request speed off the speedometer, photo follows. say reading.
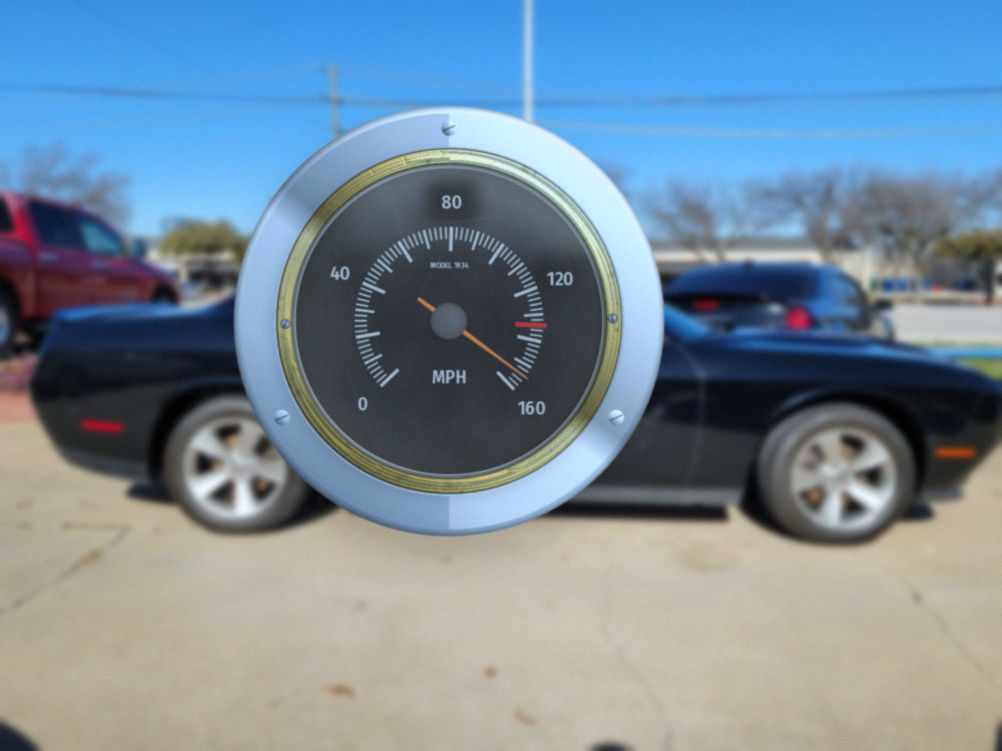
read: 154 mph
